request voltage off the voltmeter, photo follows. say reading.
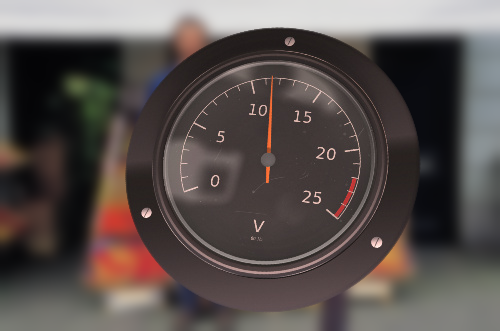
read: 11.5 V
